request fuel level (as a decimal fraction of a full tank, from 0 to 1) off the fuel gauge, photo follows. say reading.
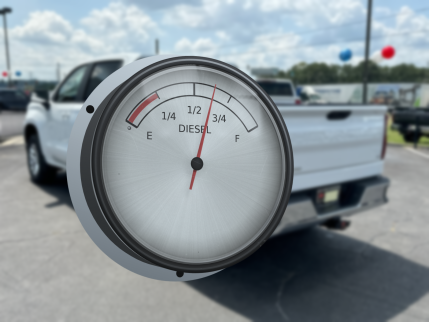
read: 0.625
